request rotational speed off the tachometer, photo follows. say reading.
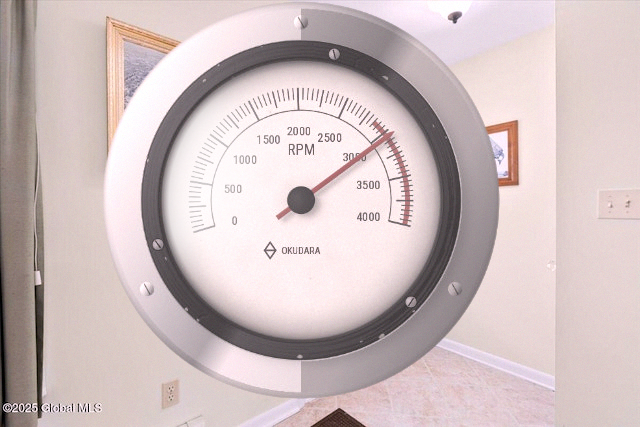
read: 3050 rpm
